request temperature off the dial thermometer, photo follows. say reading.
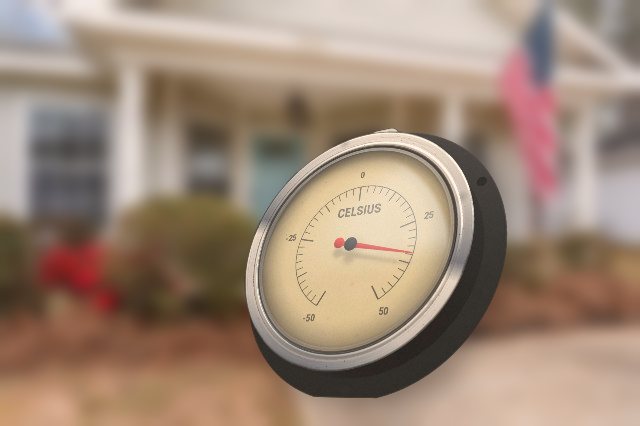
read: 35 °C
